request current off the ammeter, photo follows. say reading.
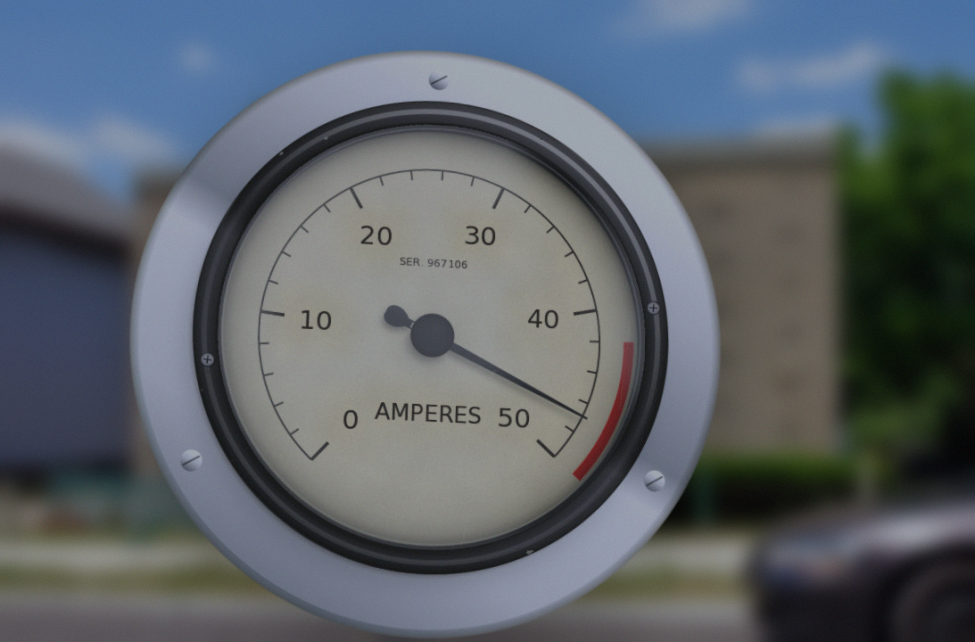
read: 47 A
